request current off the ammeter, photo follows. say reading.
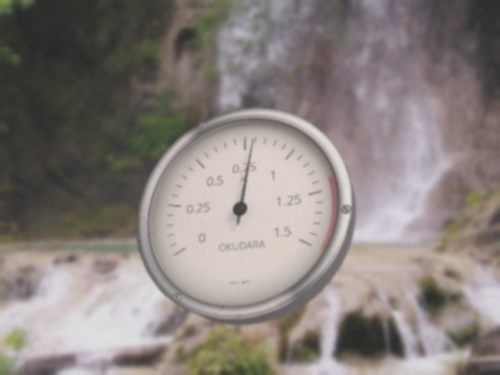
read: 0.8 A
